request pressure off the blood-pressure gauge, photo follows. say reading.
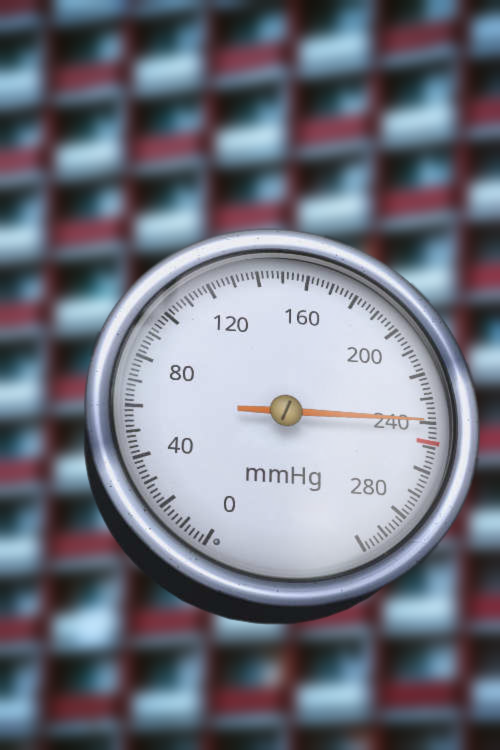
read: 240 mmHg
